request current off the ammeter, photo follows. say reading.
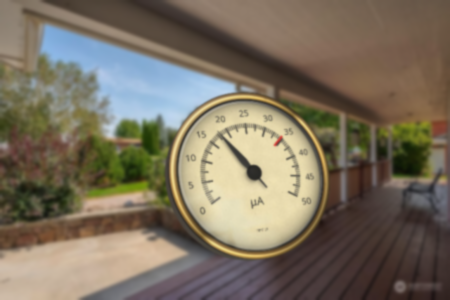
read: 17.5 µA
